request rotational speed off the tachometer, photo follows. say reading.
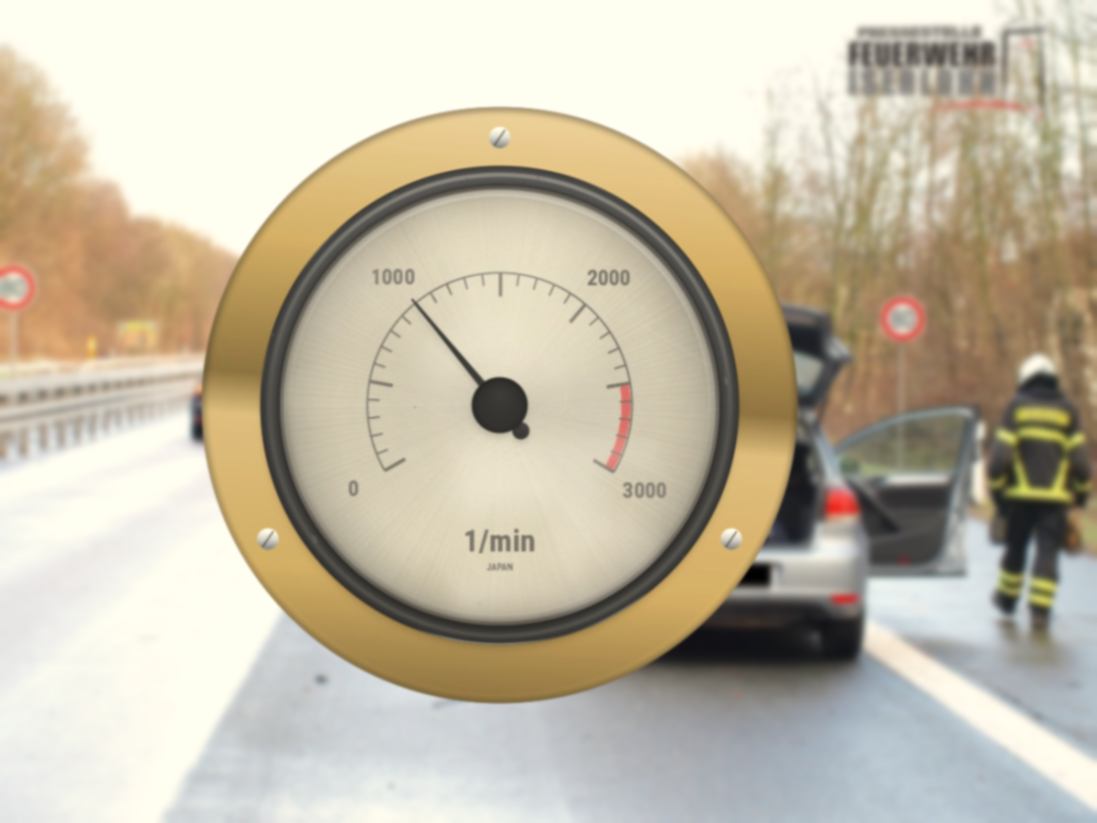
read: 1000 rpm
